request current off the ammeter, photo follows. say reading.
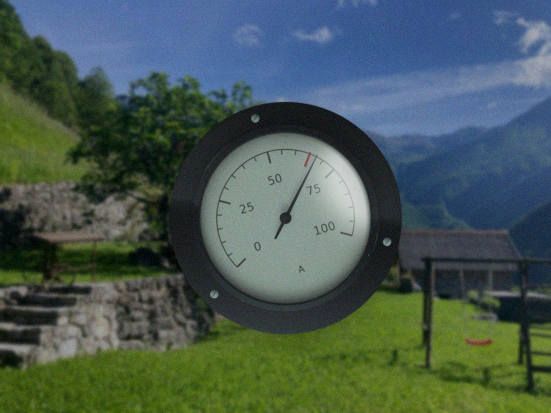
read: 67.5 A
